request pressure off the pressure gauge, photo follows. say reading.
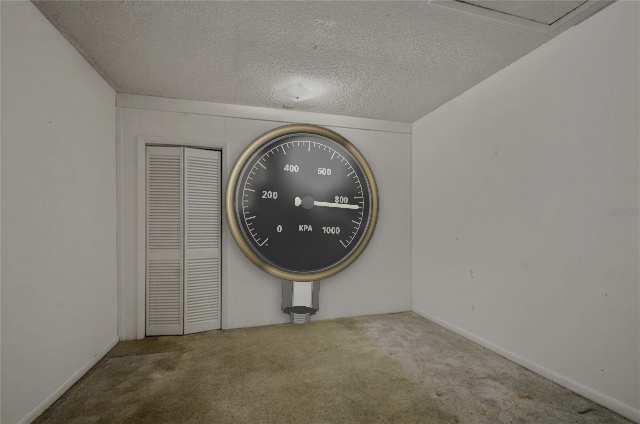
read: 840 kPa
